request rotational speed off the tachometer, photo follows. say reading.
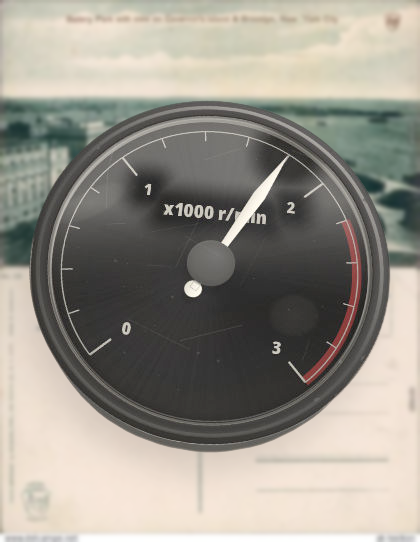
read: 1800 rpm
